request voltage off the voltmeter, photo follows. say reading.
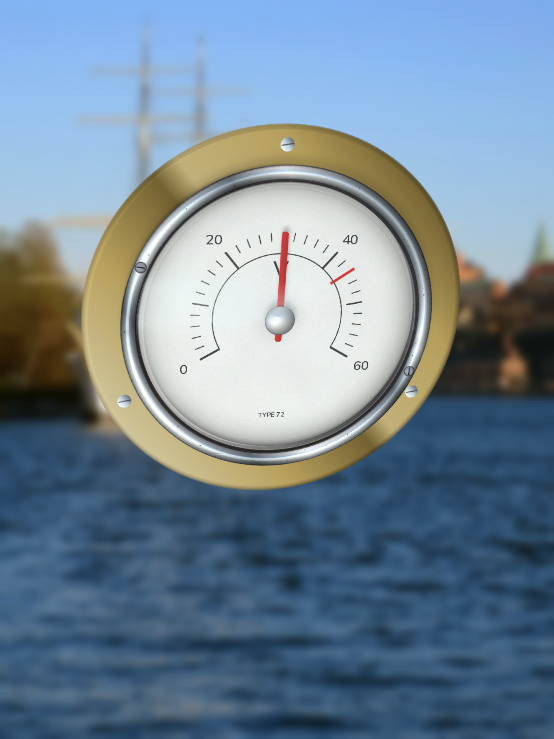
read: 30 V
